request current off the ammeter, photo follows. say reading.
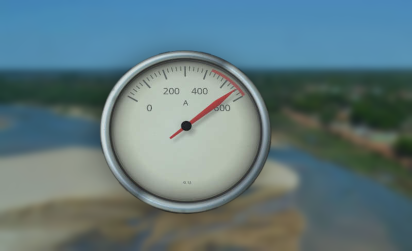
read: 560 A
